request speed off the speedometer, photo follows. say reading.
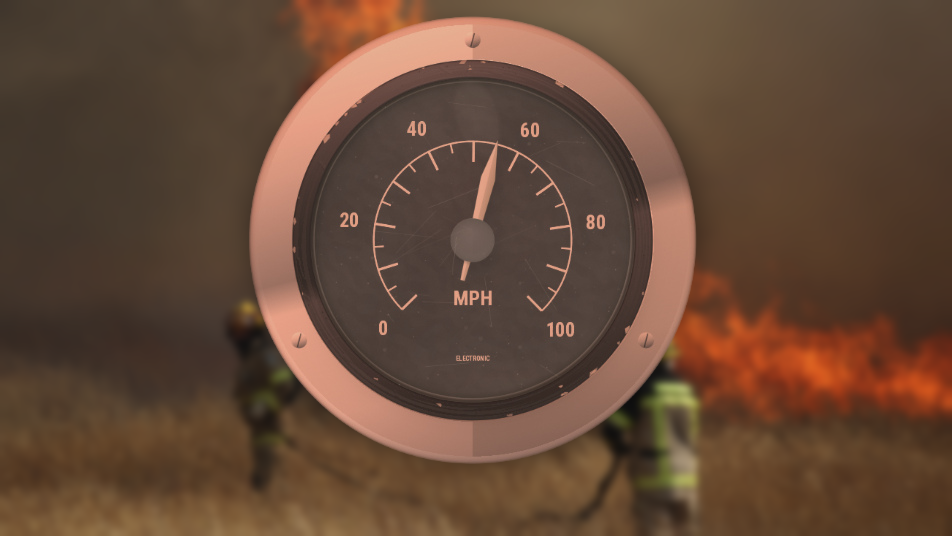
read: 55 mph
